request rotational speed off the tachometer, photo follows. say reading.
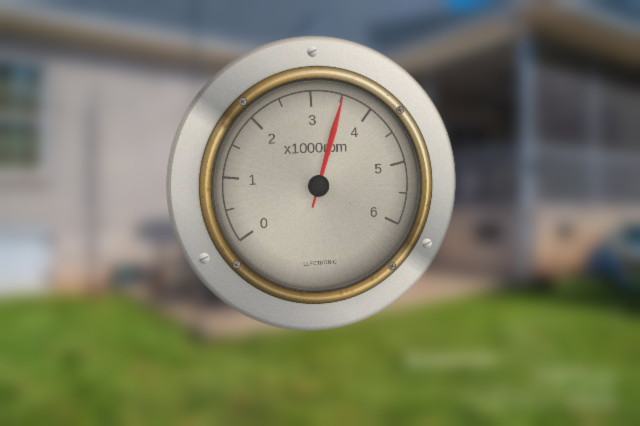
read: 3500 rpm
